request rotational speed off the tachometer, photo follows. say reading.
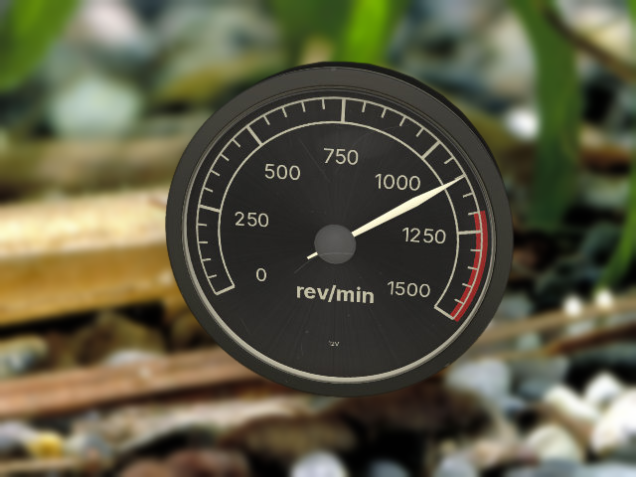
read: 1100 rpm
